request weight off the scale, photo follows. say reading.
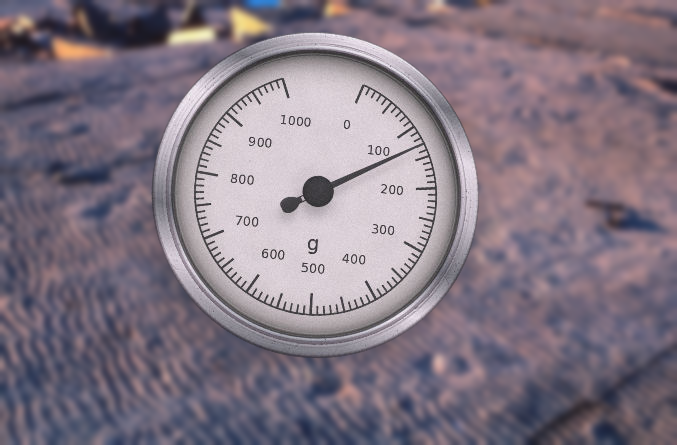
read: 130 g
